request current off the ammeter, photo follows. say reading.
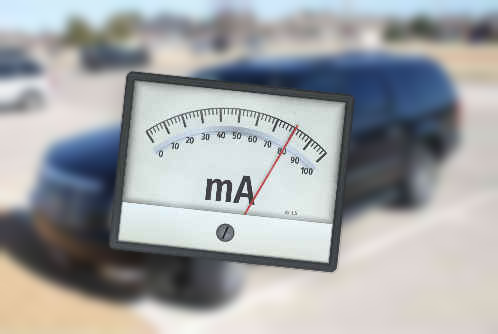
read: 80 mA
